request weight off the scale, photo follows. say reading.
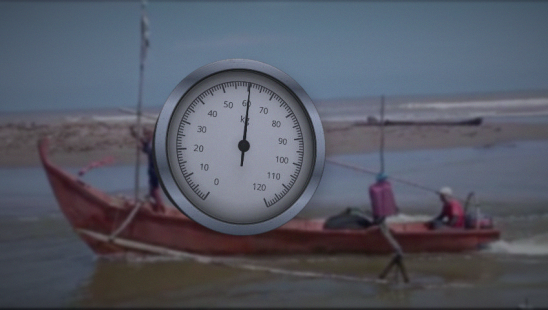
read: 60 kg
